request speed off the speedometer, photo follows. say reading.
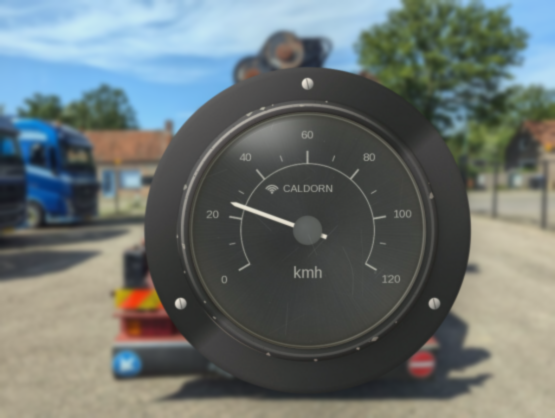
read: 25 km/h
